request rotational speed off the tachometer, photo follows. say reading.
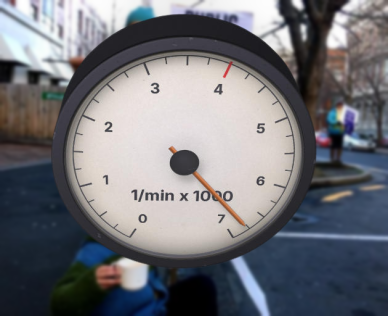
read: 6750 rpm
